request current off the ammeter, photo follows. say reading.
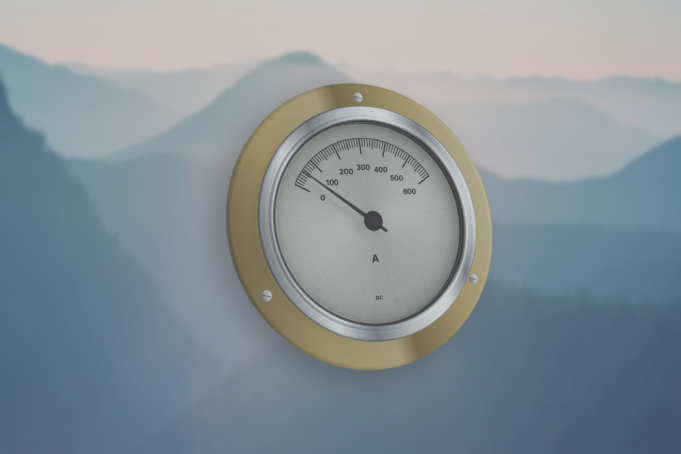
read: 50 A
